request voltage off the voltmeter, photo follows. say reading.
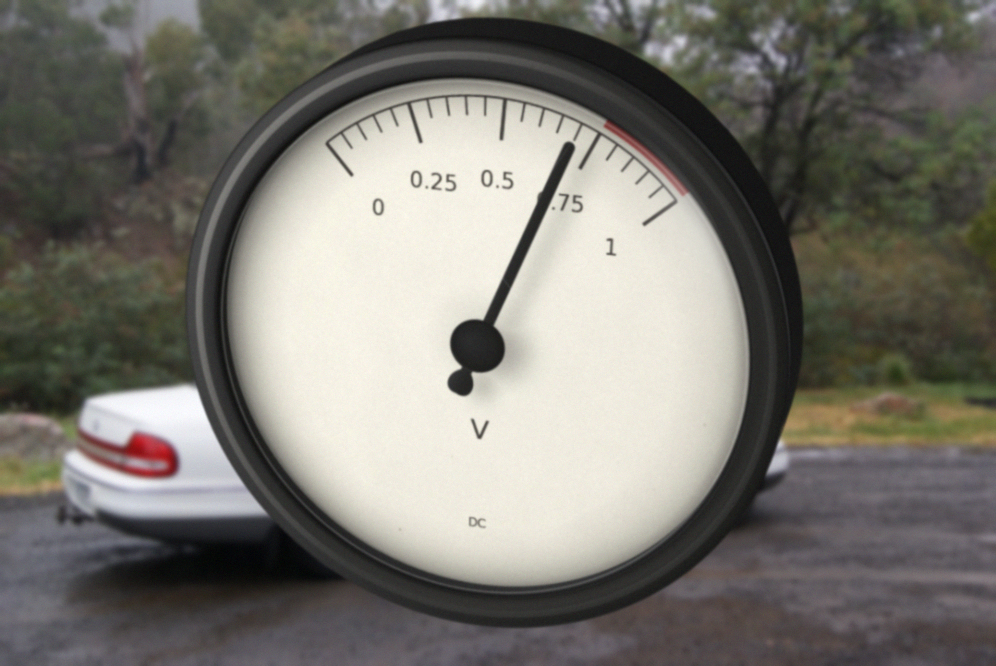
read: 0.7 V
